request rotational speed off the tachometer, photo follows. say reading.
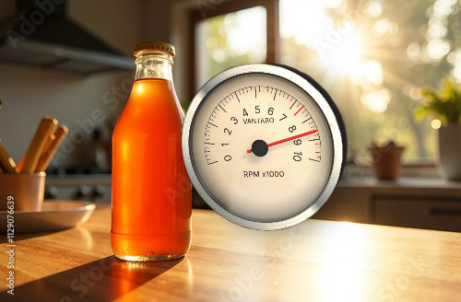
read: 8600 rpm
